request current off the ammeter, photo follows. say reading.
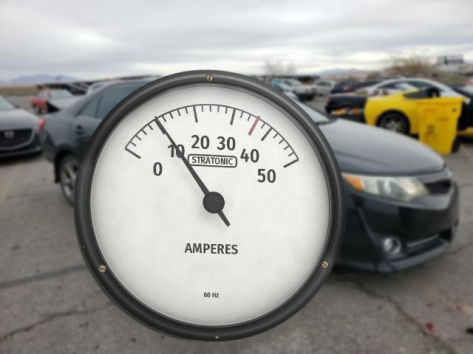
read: 10 A
